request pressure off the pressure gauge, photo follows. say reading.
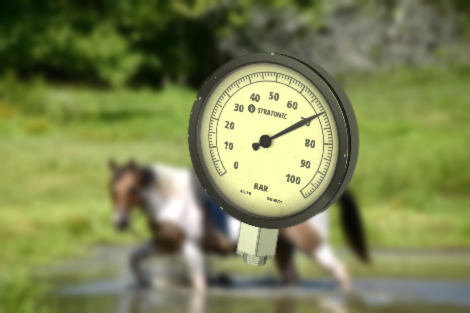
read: 70 bar
